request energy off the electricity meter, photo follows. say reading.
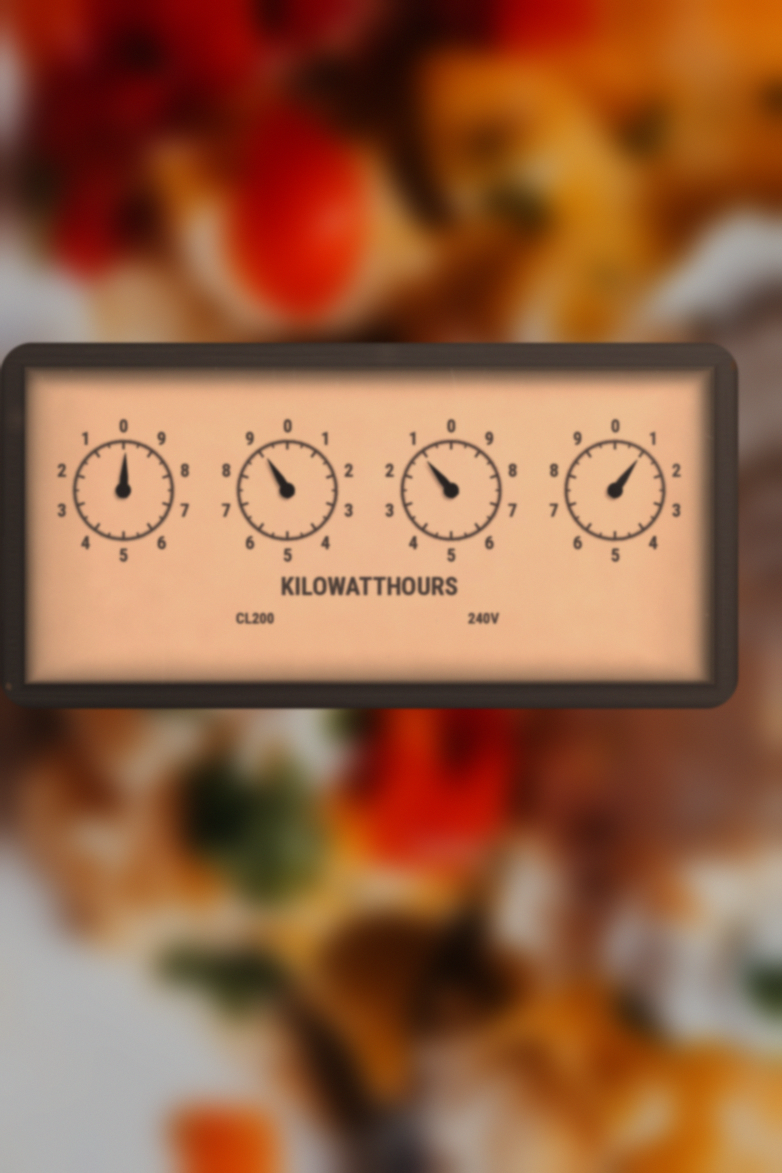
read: 9911 kWh
